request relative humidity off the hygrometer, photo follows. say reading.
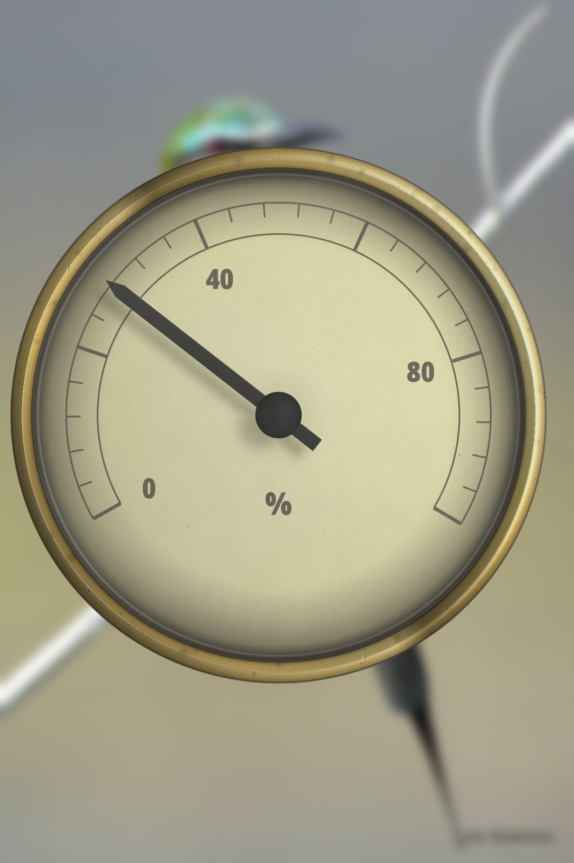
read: 28 %
